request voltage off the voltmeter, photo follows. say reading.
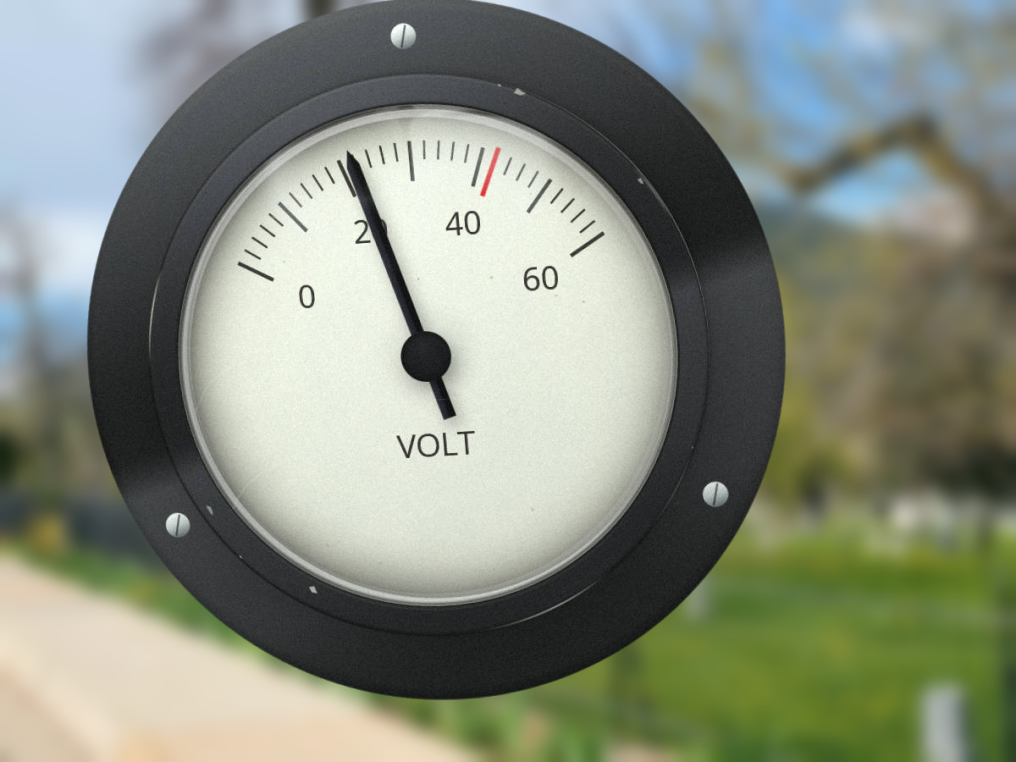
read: 22 V
